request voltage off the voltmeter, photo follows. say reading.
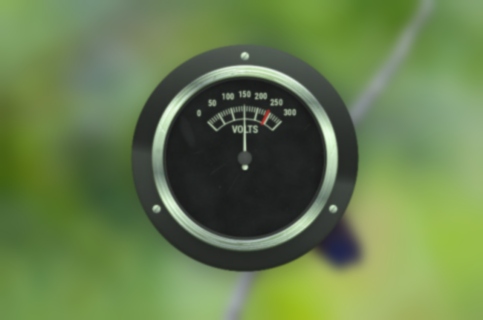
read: 150 V
